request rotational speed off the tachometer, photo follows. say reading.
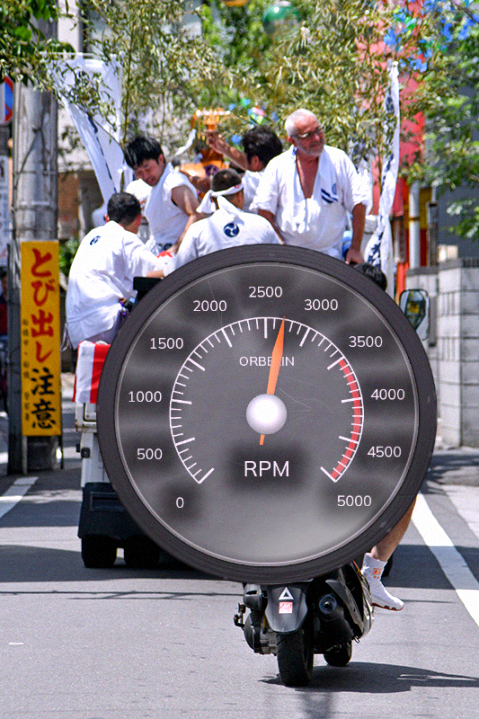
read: 2700 rpm
